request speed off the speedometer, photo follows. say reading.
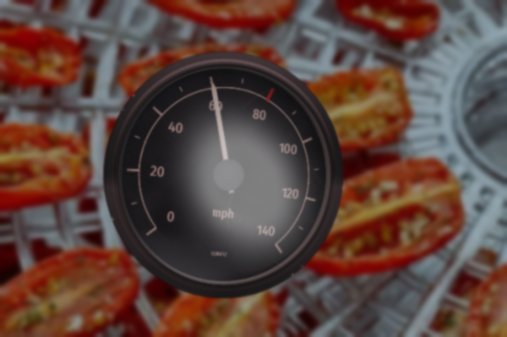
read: 60 mph
